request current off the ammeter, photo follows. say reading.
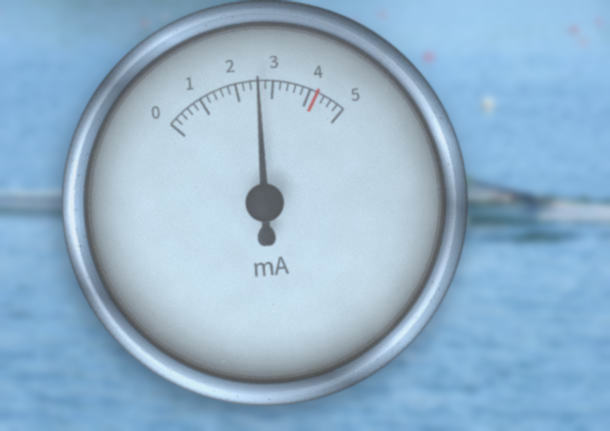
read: 2.6 mA
